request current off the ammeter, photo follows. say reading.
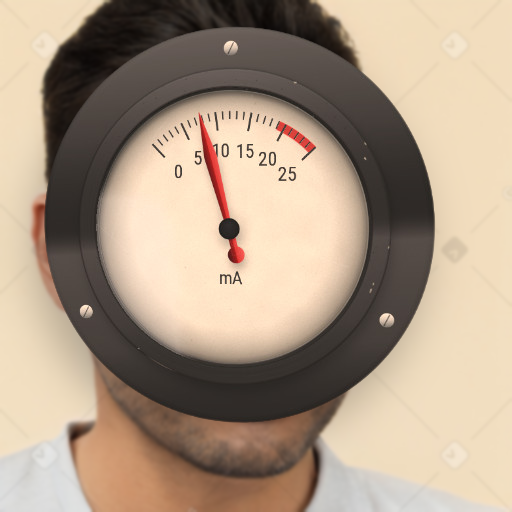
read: 8 mA
